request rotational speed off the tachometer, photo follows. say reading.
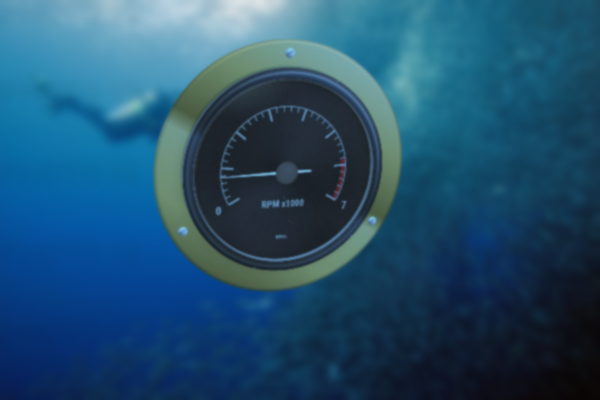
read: 800 rpm
